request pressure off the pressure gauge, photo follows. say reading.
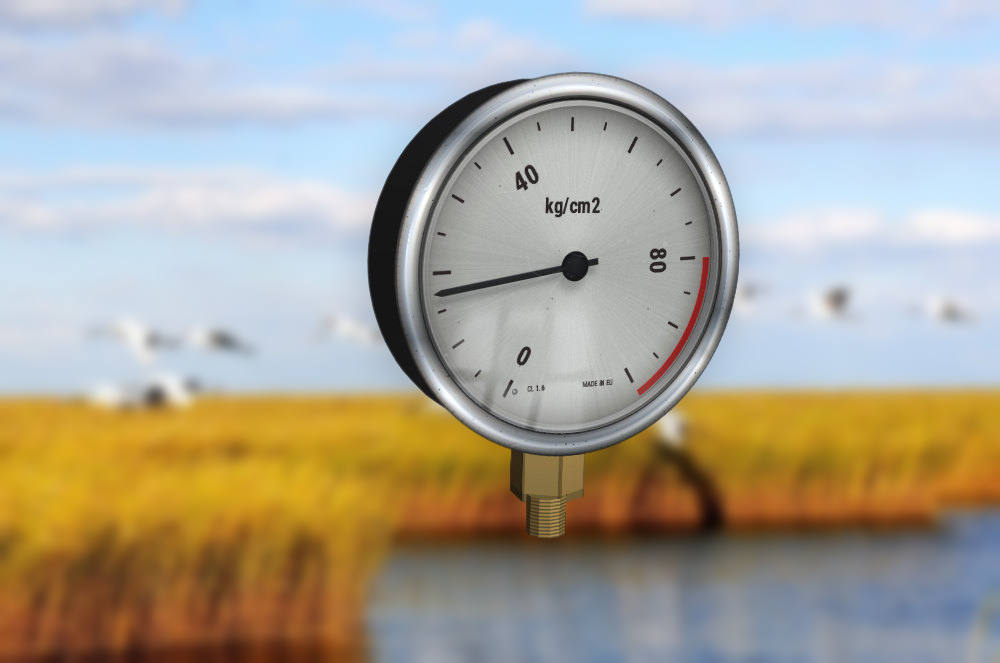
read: 17.5 kg/cm²
